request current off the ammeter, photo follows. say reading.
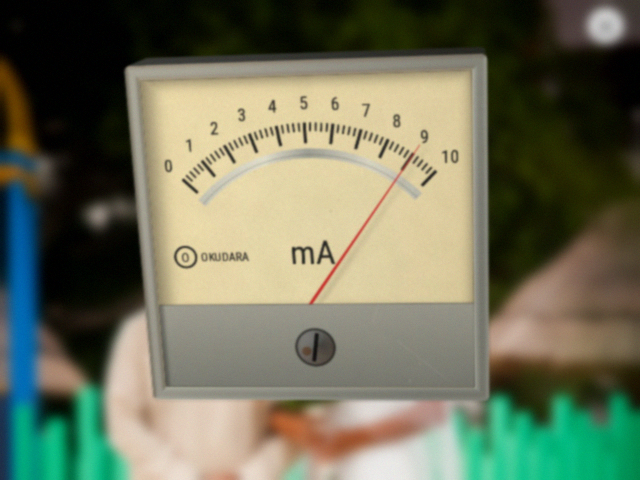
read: 9 mA
